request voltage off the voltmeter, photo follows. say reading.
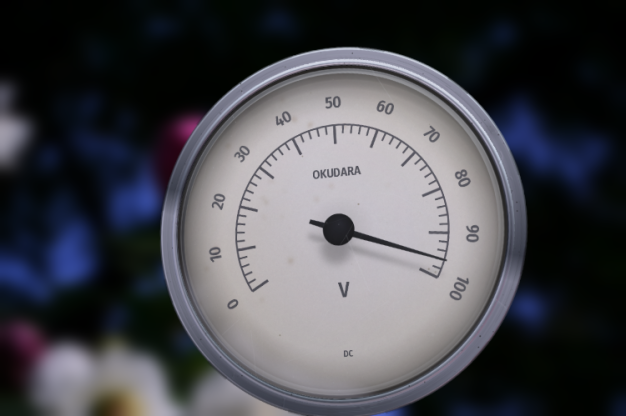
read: 96 V
